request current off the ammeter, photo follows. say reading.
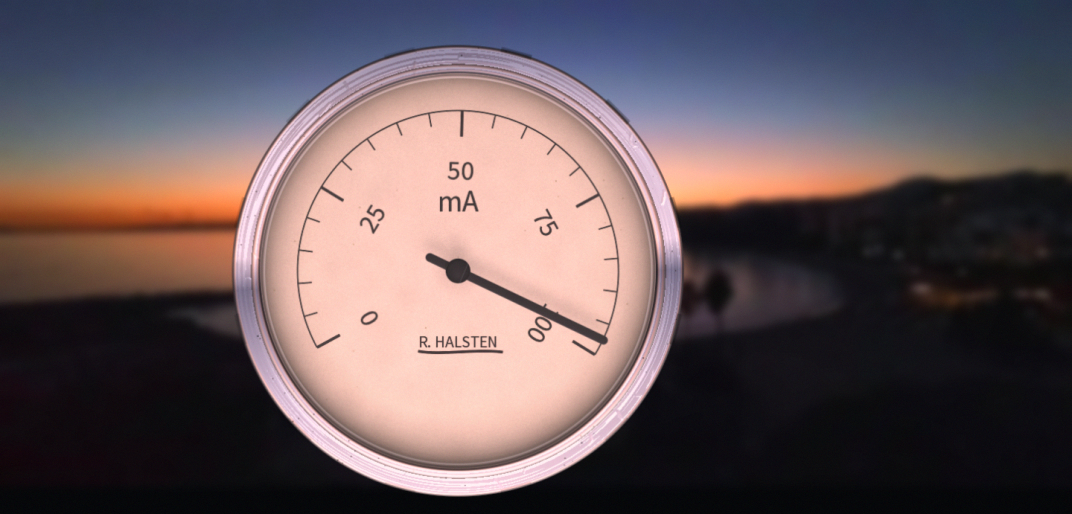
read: 97.5 mA
